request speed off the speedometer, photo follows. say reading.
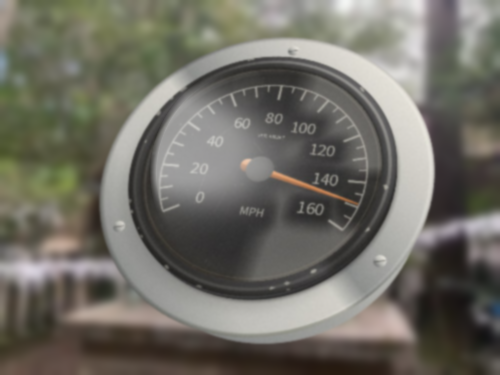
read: 150 mph
